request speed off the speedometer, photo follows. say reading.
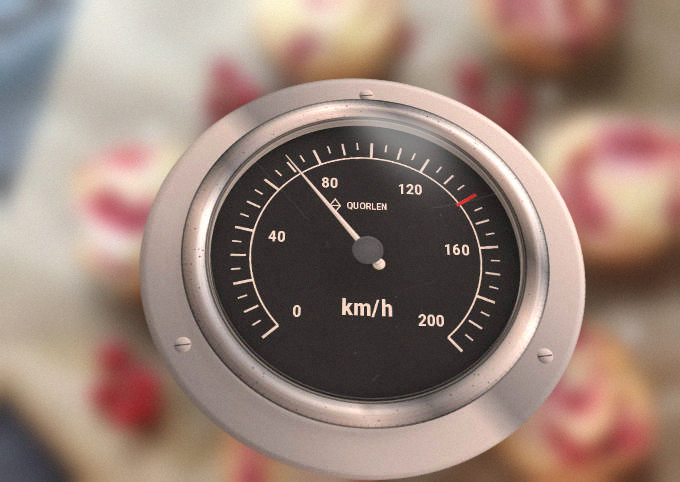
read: 70 km/h
